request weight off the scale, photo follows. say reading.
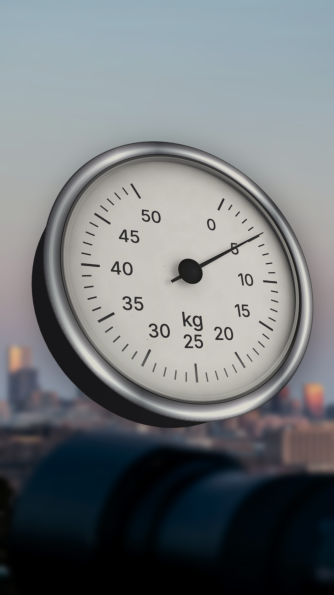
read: 5 kg
